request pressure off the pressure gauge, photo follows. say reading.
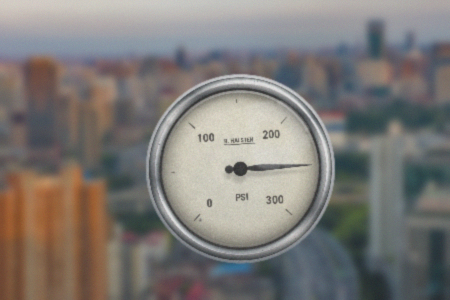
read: 250 psi
